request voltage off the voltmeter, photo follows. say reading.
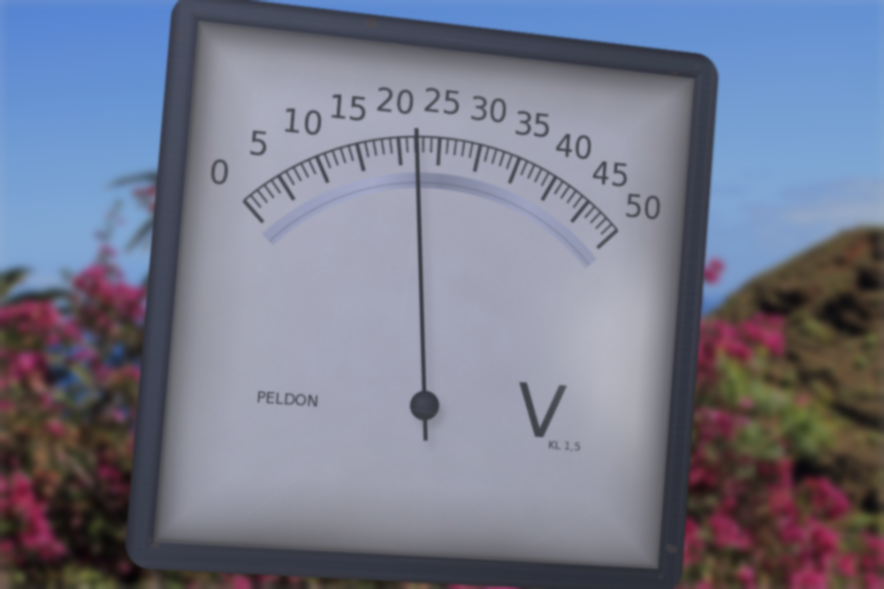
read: 22 V
